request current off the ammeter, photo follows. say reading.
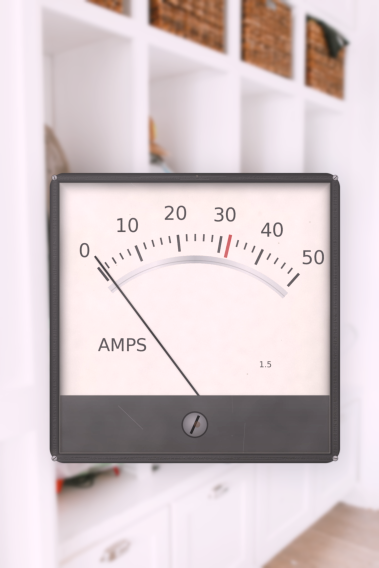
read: 1 A
